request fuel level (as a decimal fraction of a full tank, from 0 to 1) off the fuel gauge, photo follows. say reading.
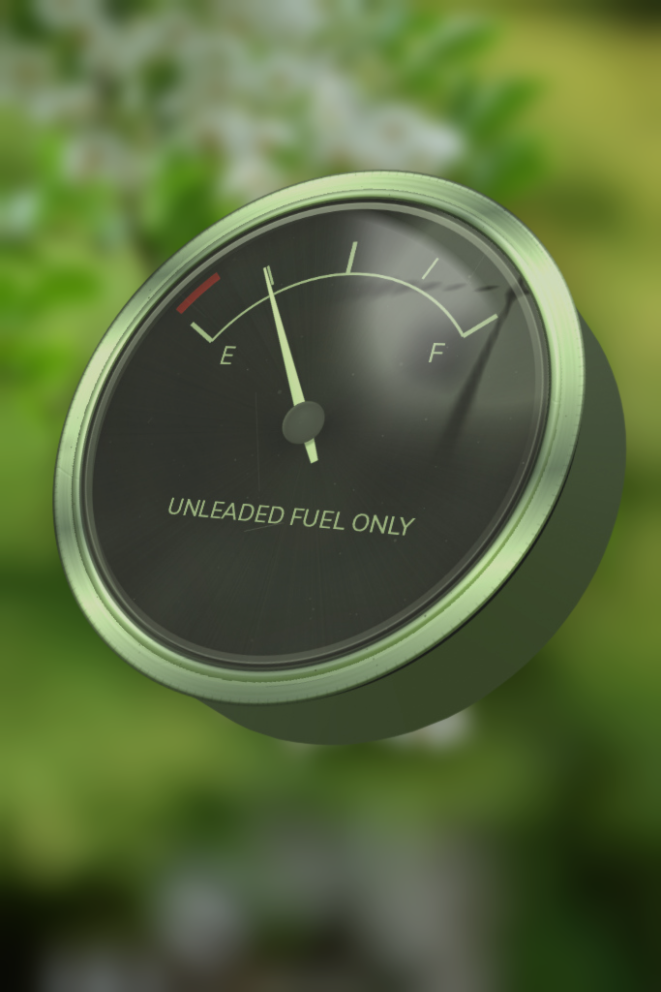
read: 0.25
